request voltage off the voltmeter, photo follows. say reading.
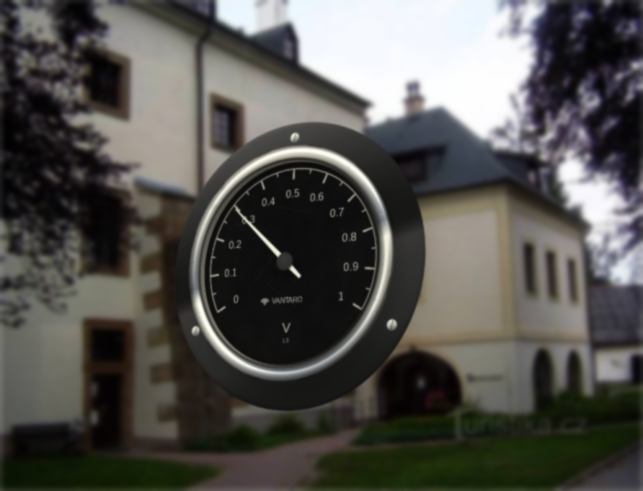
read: 0.3 V
